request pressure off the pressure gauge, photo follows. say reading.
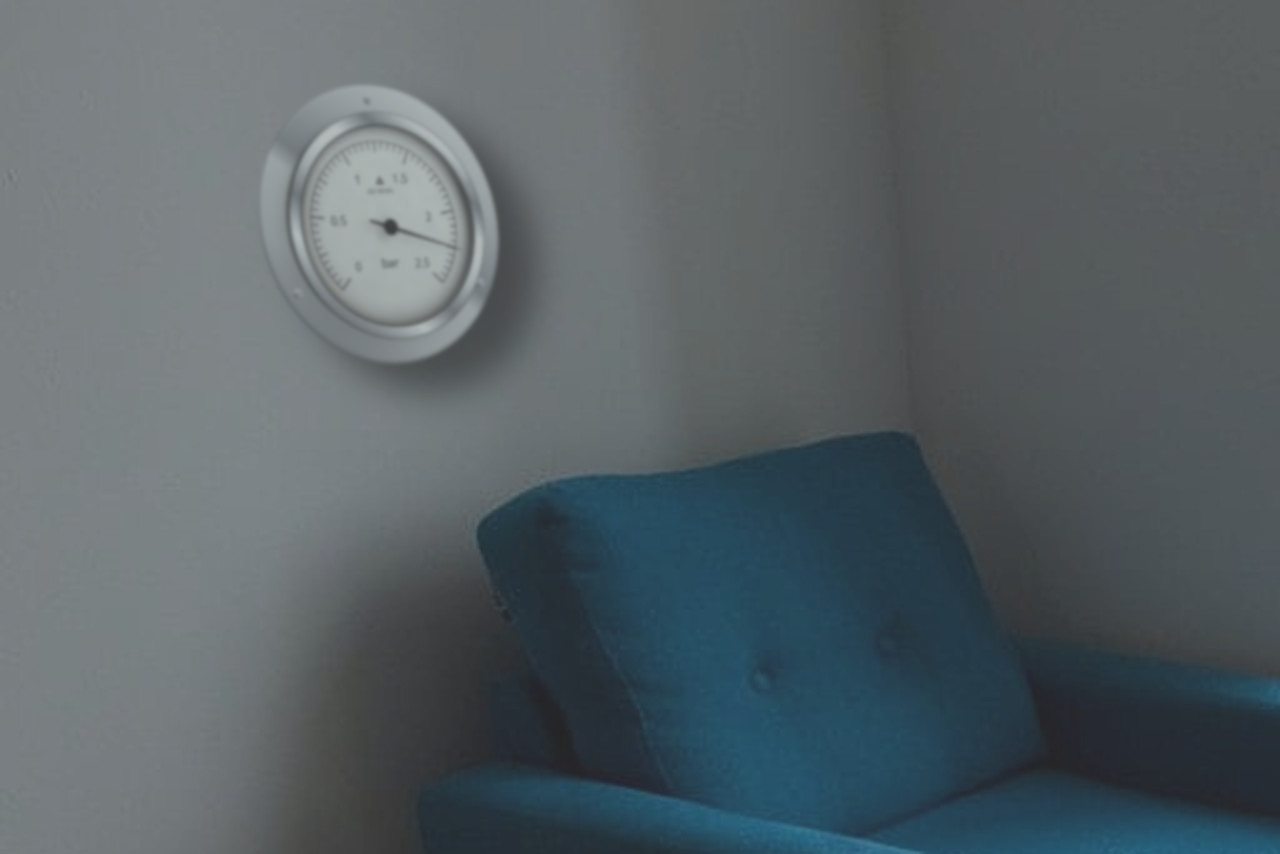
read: 2.25 bar
